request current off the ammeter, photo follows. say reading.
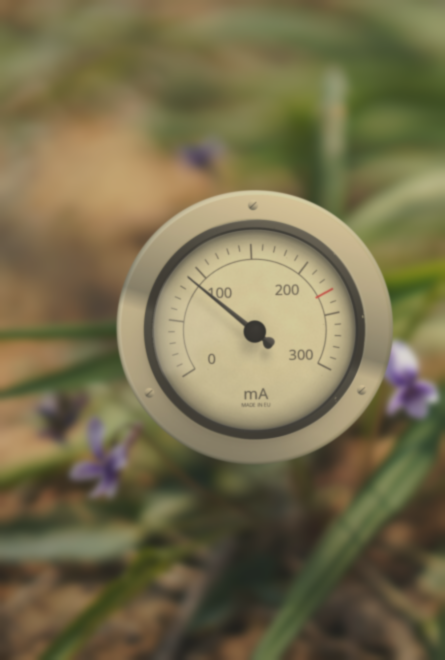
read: 90 mA
